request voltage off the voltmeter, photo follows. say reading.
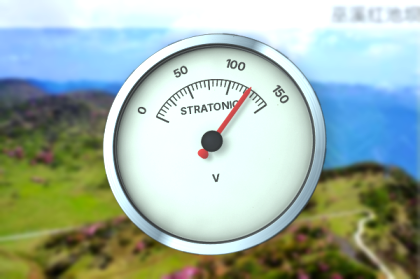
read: 125 V
